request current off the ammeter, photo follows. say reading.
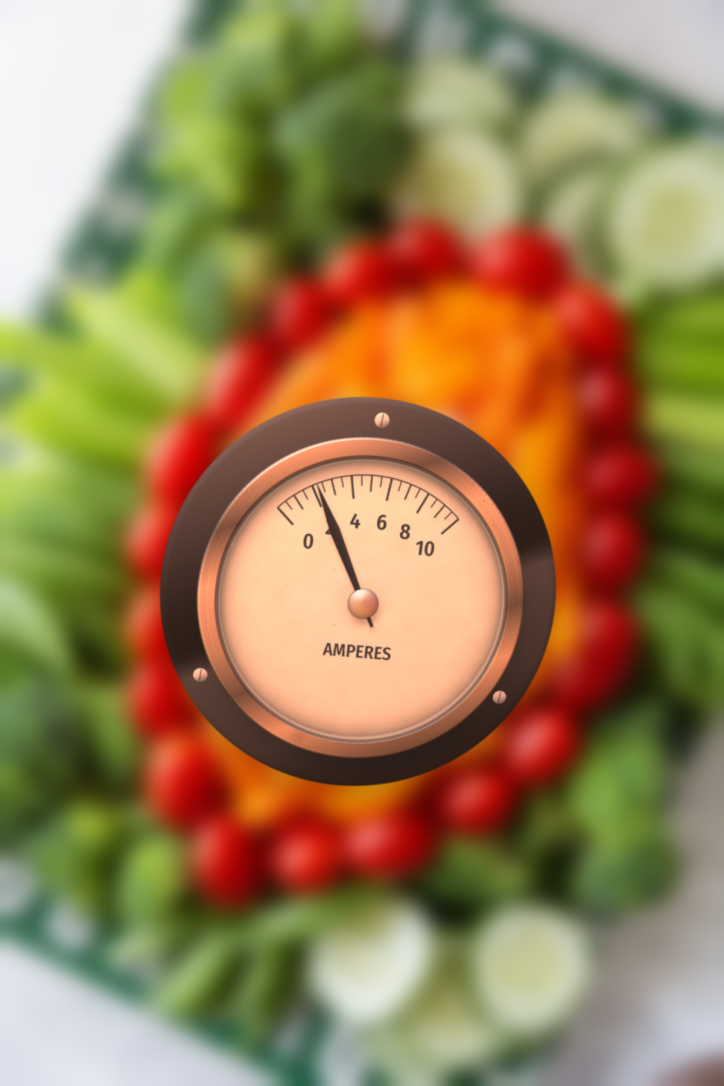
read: 2.25 A
